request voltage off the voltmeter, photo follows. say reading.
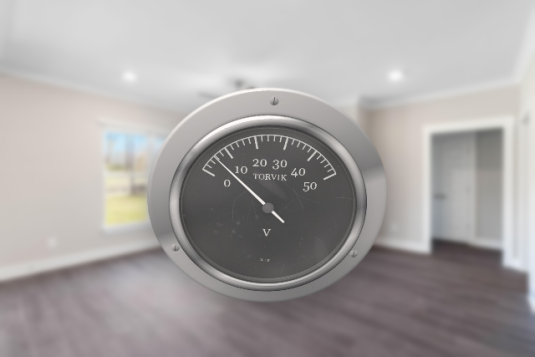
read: 6 V
